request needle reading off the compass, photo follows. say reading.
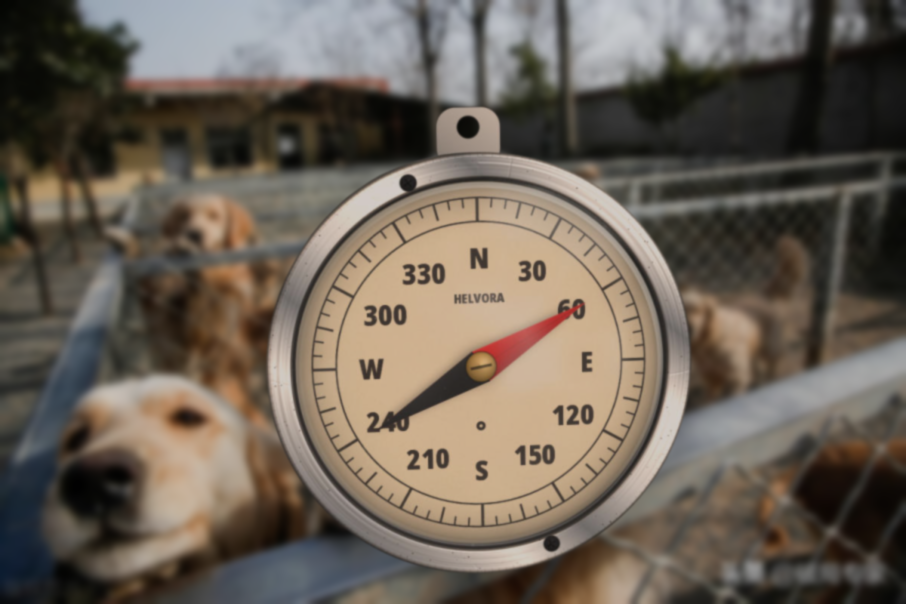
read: 60 °
